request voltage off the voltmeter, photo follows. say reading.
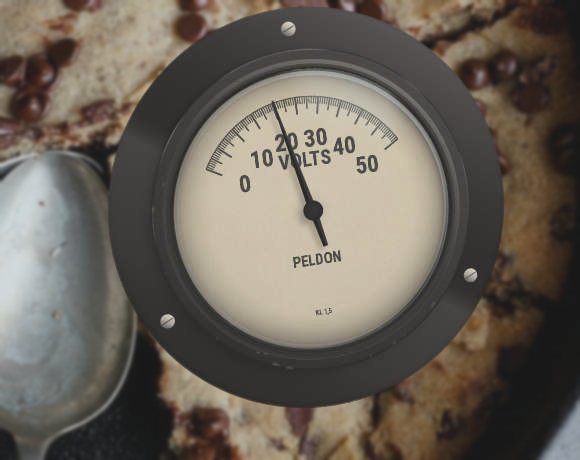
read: 20 V
